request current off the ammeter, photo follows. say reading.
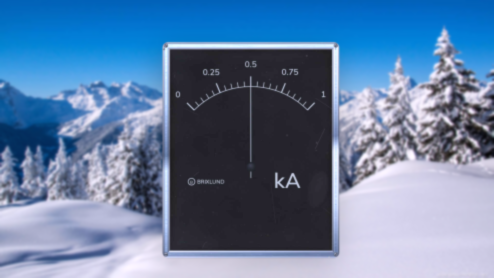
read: 0.5 kA
